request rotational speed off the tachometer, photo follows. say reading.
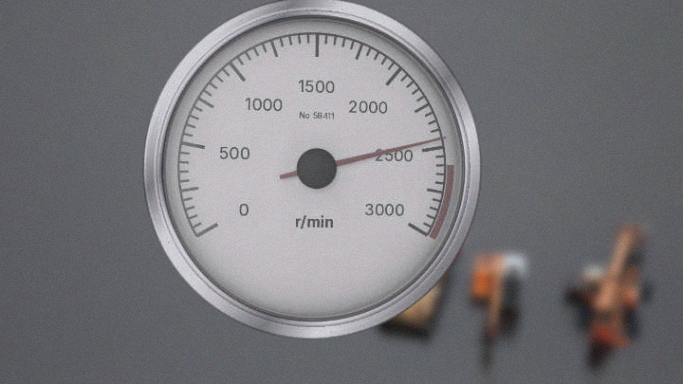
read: 2450 rpm
